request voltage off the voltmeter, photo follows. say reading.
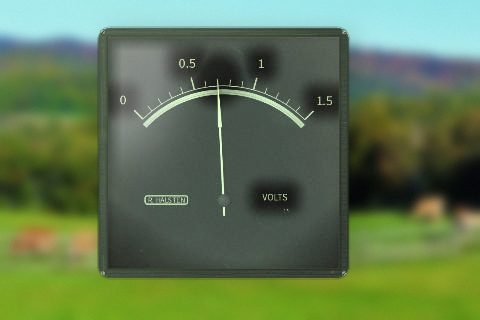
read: 0.7 V
